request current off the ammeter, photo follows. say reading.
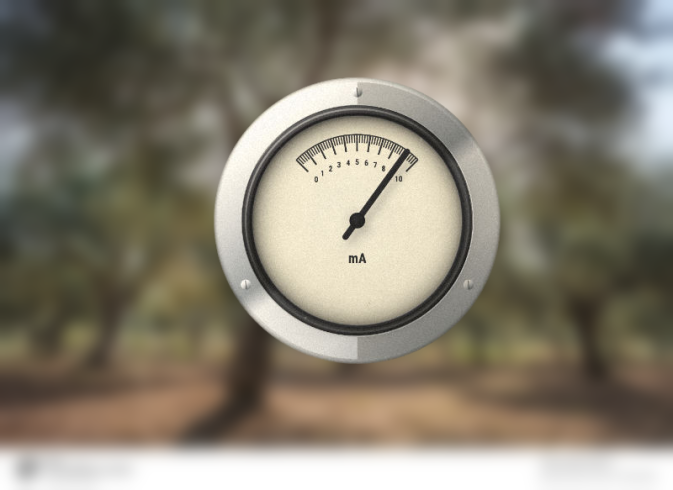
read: 9 mA
